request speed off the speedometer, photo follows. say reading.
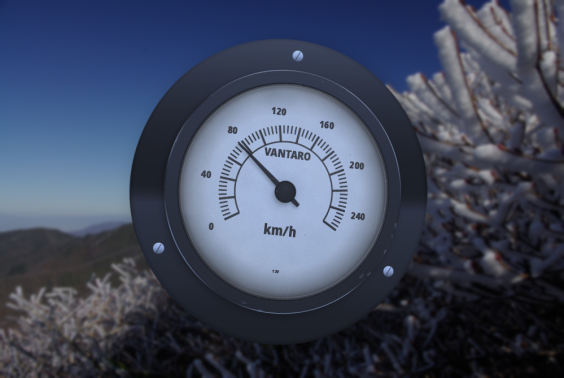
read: 76 km/h
